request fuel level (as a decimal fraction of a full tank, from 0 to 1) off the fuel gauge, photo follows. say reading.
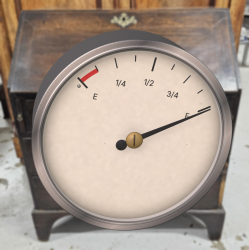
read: 1
